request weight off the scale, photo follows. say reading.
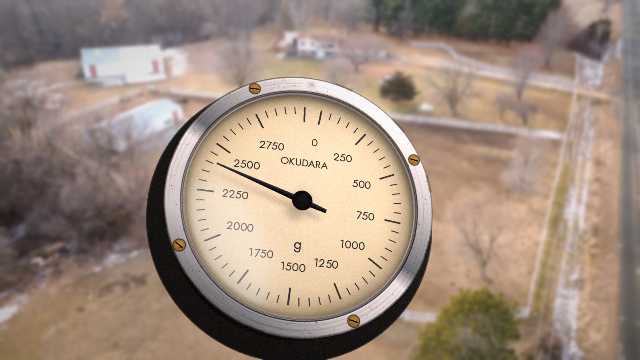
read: 2400 g
